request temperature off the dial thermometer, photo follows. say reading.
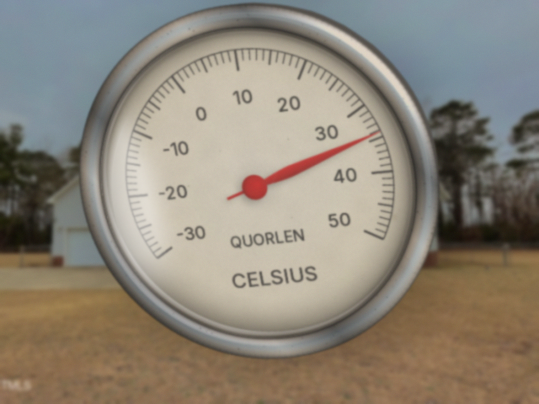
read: 34 °C
